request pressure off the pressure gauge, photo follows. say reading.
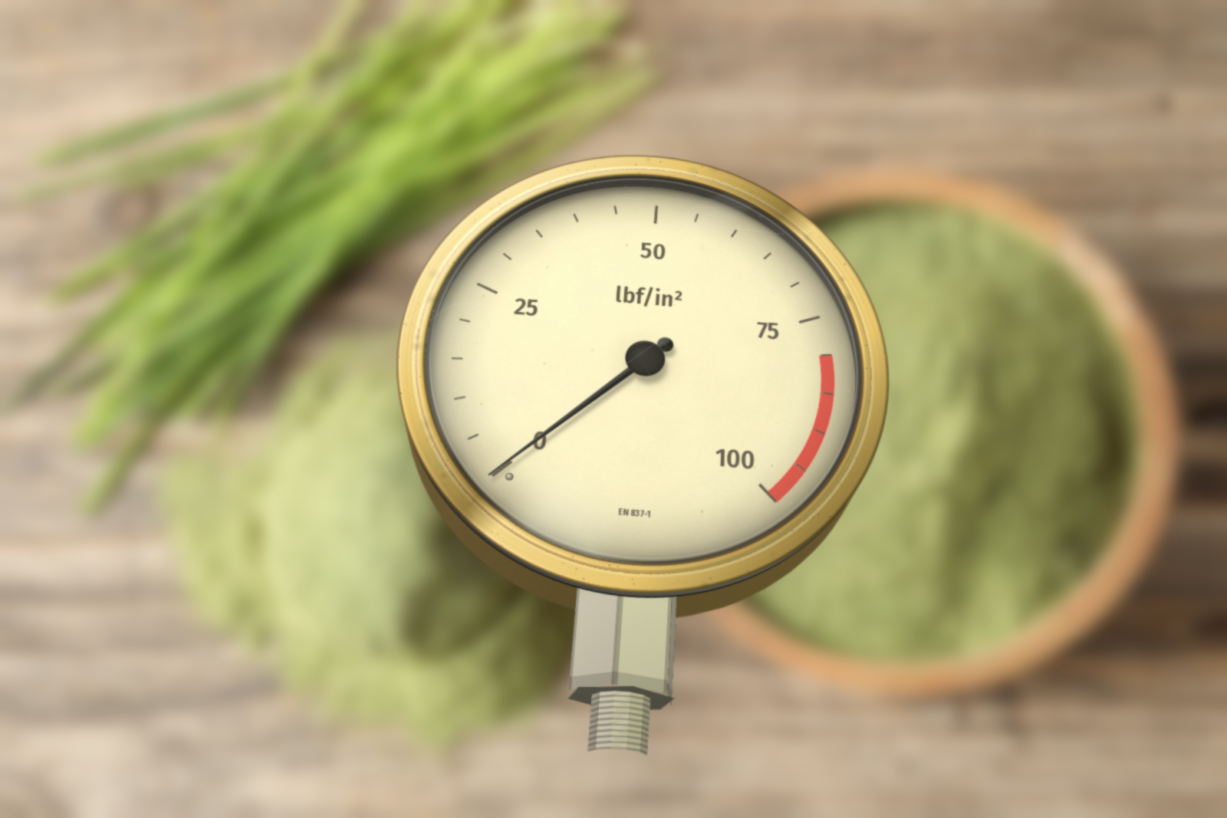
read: 0 psi
